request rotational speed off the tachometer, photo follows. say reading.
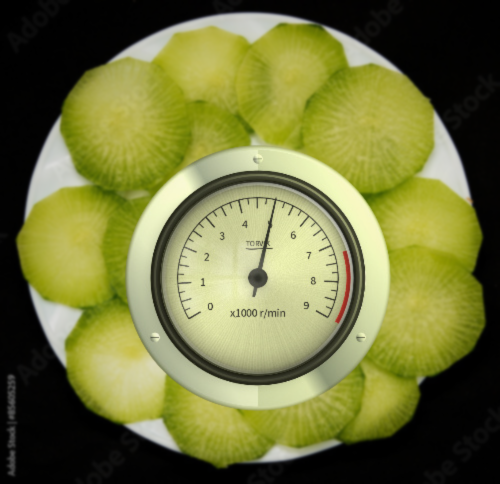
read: 5000 rpm
